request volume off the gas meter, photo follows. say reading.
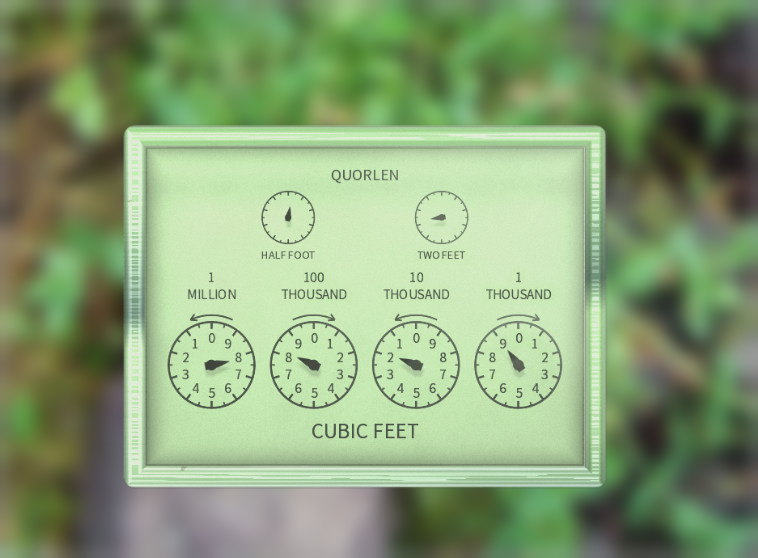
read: 781900 ft³
